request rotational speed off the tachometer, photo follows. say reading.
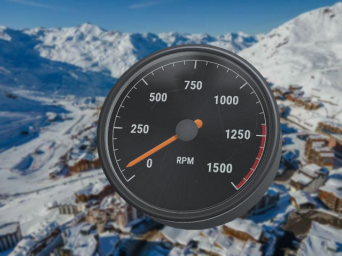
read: 50 rpm
